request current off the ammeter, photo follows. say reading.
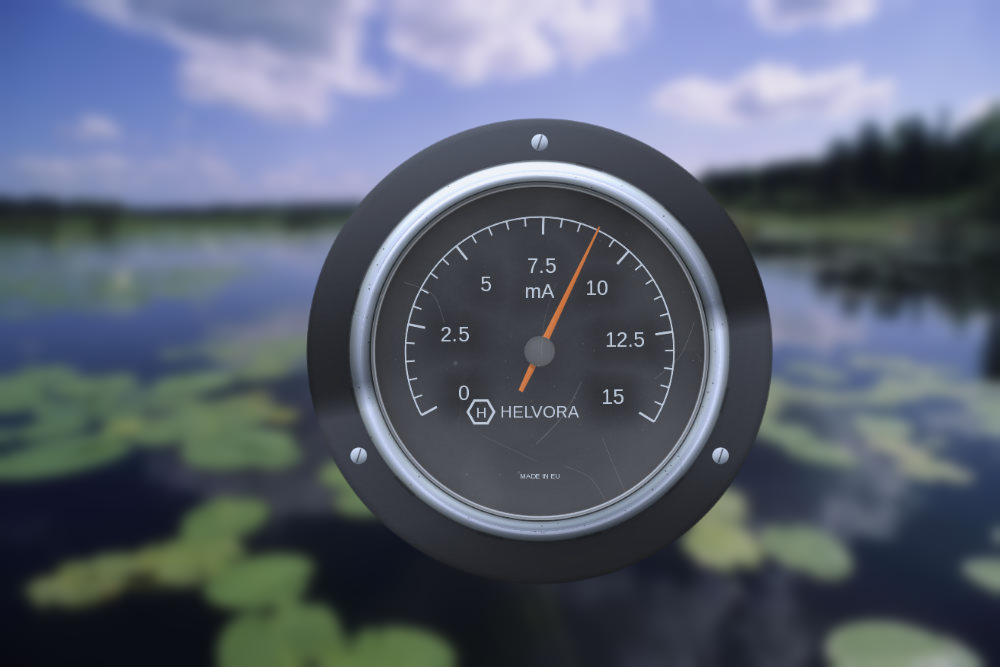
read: 9 mA
